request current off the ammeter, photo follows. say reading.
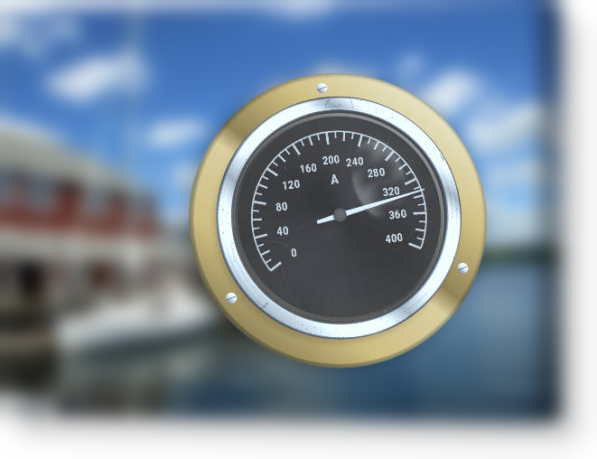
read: 335 A
